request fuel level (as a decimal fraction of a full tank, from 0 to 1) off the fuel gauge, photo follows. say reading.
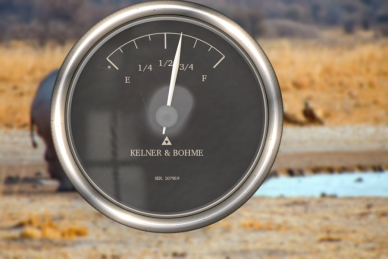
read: 0.625
